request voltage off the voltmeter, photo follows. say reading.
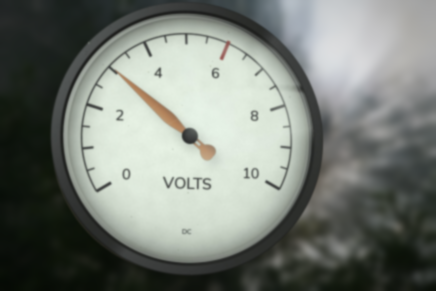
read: 3 V
